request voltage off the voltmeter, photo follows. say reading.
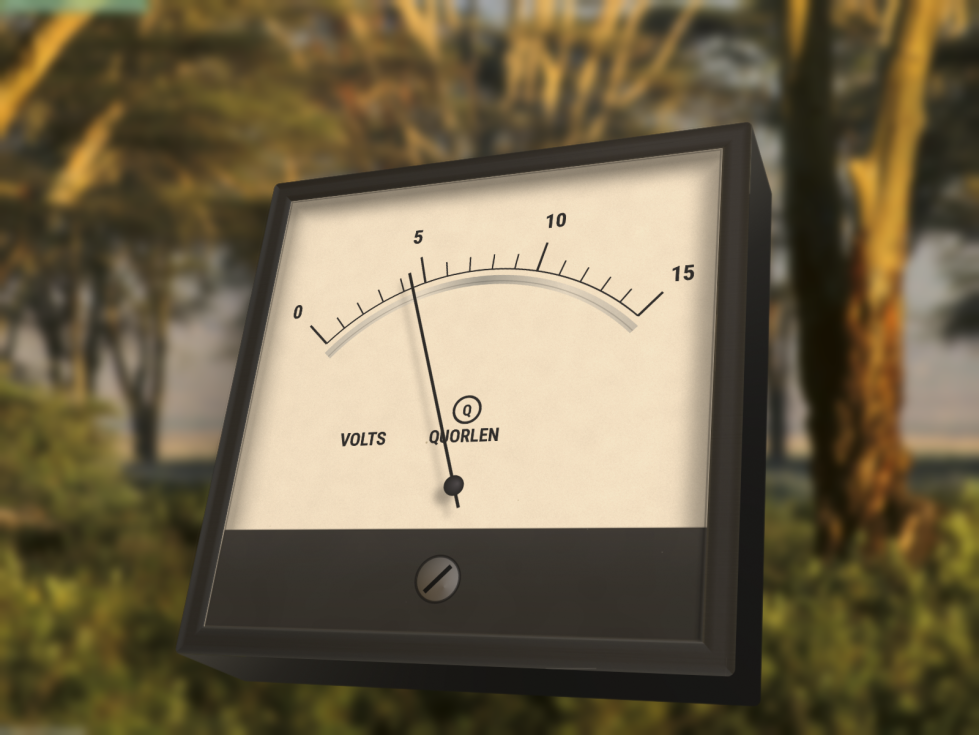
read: 4.5 V
